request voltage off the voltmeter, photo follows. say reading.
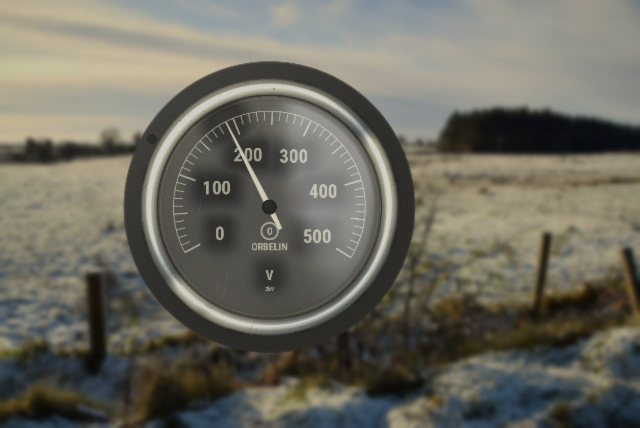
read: 190 V
